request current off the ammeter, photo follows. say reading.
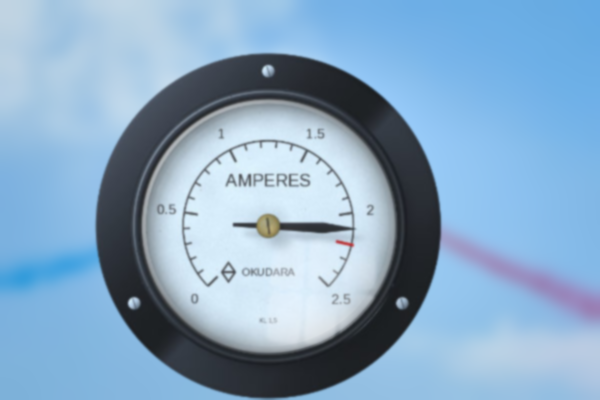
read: 2.1 A
